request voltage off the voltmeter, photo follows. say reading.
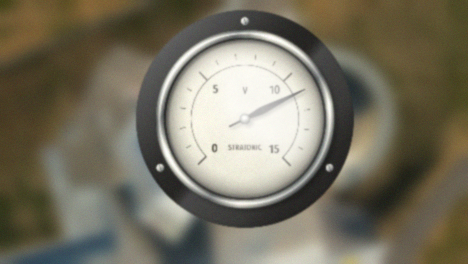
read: 11 V
